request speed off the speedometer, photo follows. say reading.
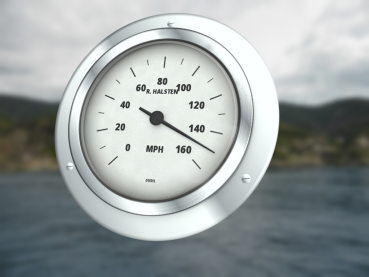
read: 150 mph
